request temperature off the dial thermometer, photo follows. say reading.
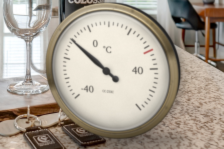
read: -10 °C
